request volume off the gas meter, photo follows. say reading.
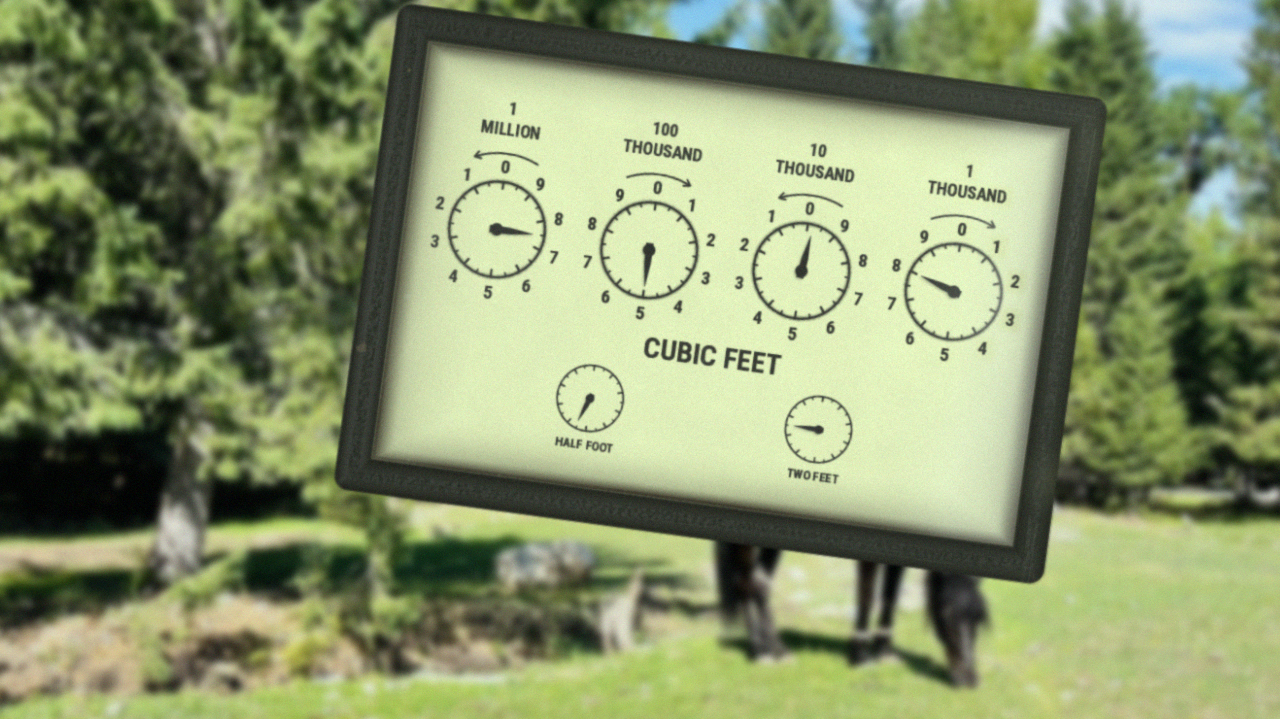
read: 749800 ft³
